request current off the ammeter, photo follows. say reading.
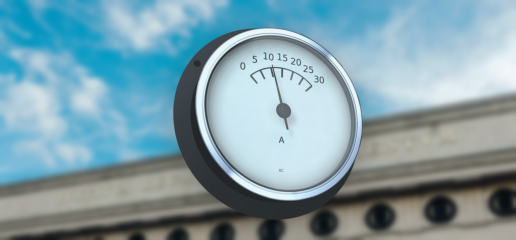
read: 10 A
